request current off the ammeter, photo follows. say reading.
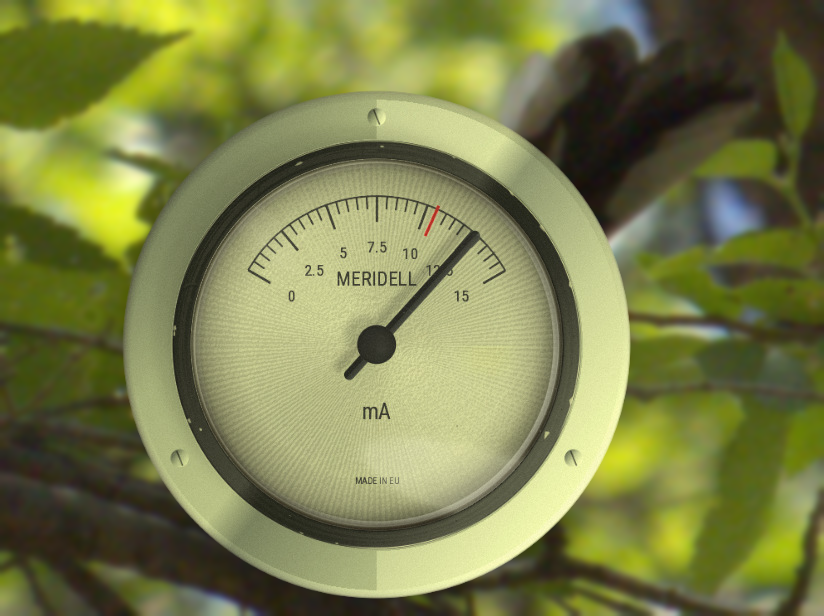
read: 12.75 mA
